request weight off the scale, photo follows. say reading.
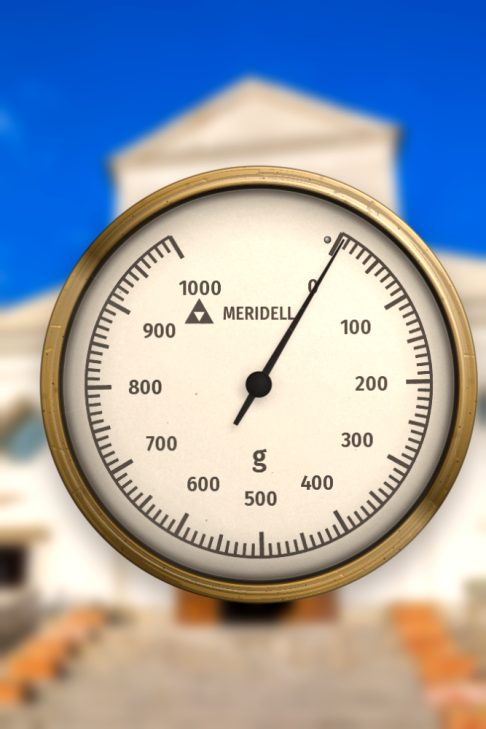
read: 5 g
